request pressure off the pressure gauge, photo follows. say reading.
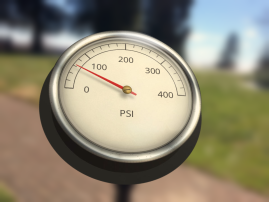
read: 60 psi
